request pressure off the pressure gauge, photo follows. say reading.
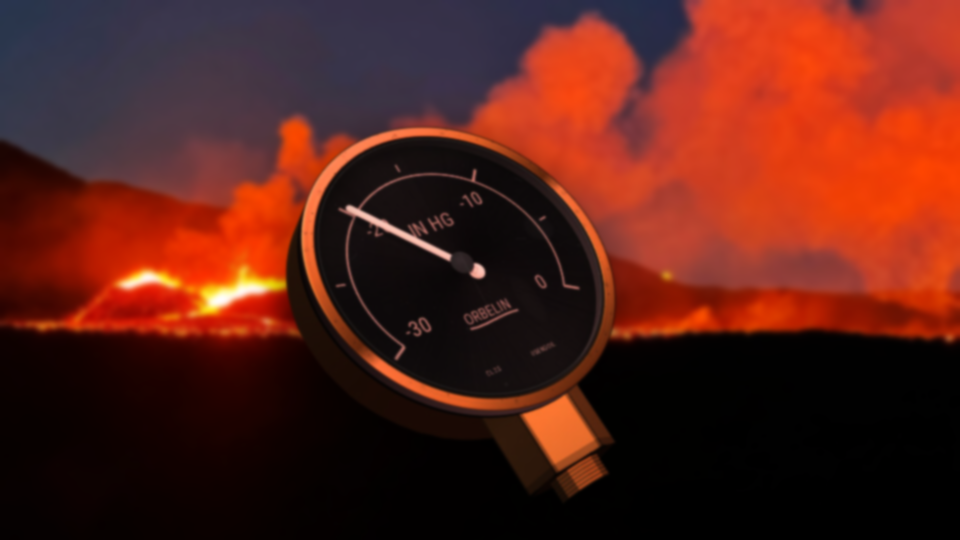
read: -20 inHg
